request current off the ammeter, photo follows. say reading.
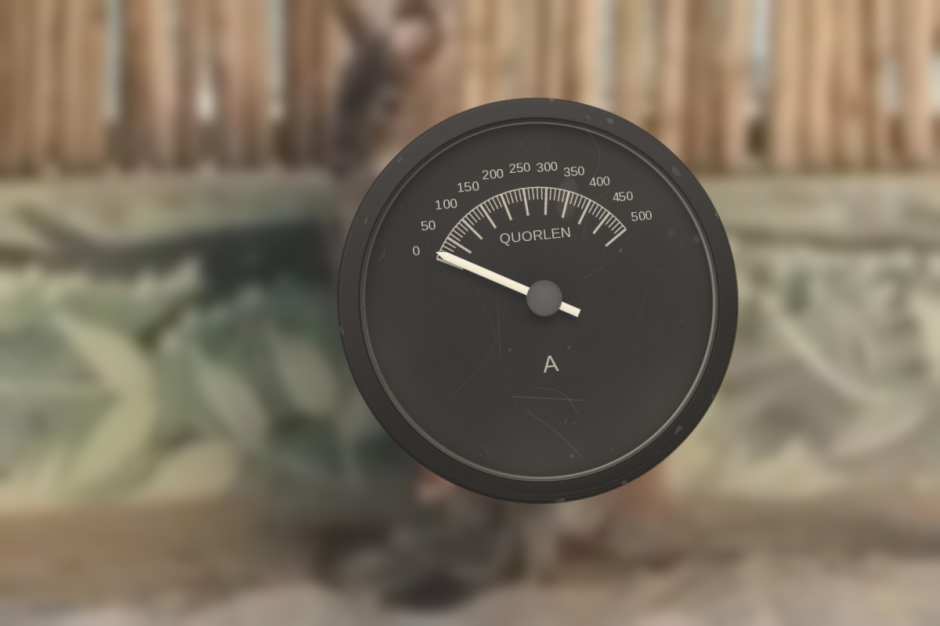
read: 10 A
